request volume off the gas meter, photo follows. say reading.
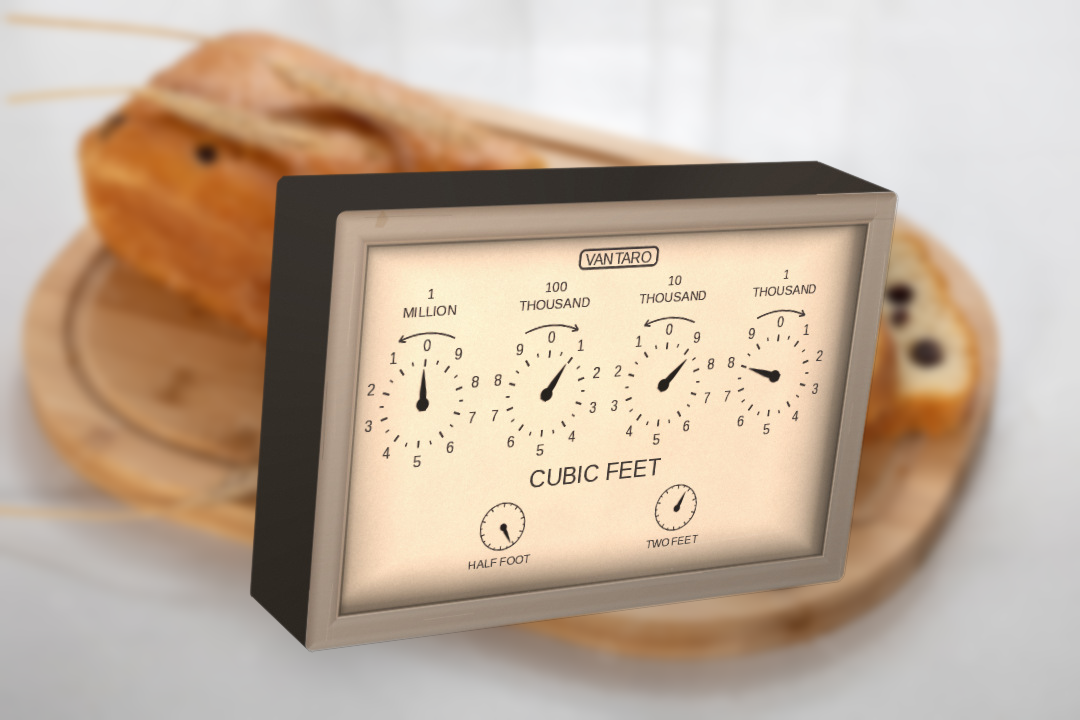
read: 8800 ft³
